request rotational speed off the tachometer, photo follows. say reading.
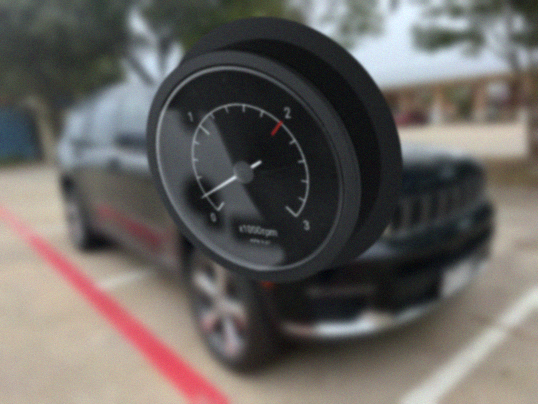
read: 200 rpm
